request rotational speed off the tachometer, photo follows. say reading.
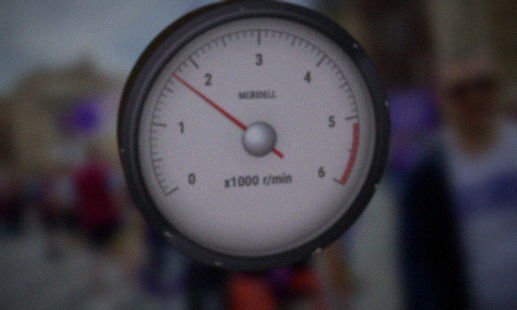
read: 1700 rpm
